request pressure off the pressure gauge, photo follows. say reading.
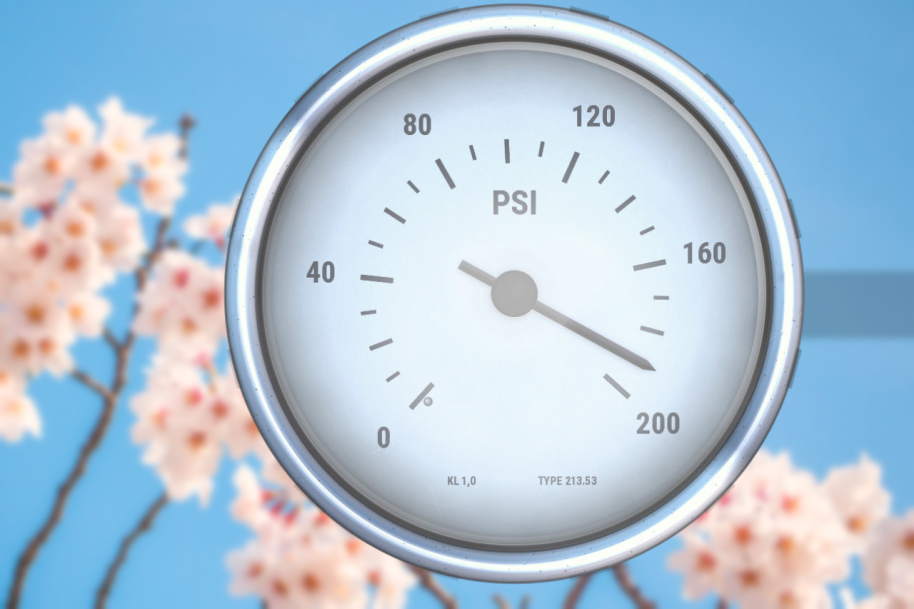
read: 190 psi
